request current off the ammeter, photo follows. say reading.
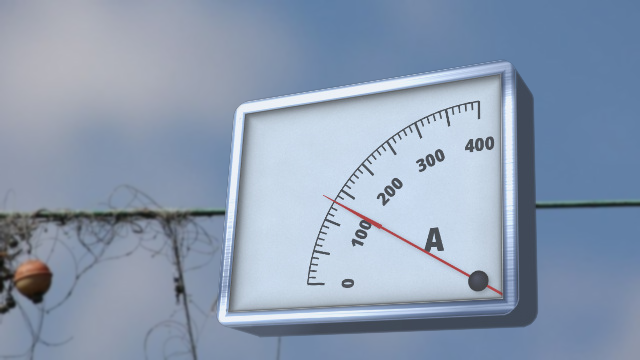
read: 130 A
